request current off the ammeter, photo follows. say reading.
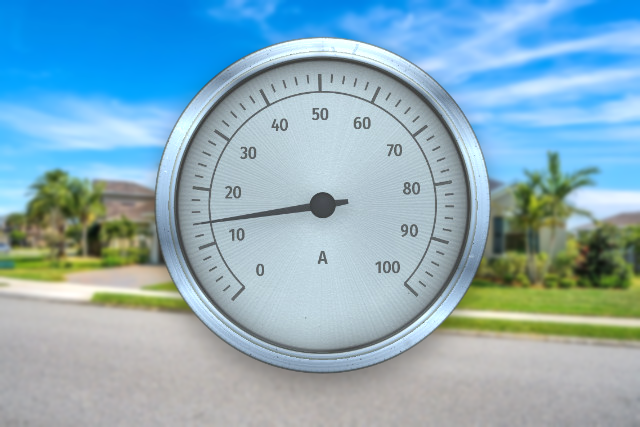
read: 14 A
